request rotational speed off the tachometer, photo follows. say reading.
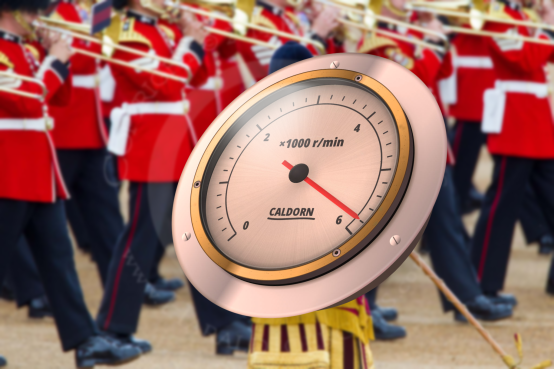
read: 5800 rpm
